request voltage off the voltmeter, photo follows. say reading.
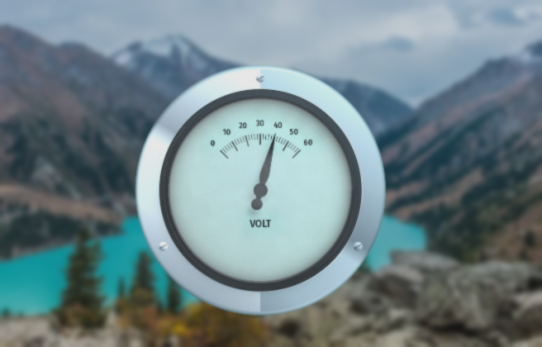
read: 40 V
